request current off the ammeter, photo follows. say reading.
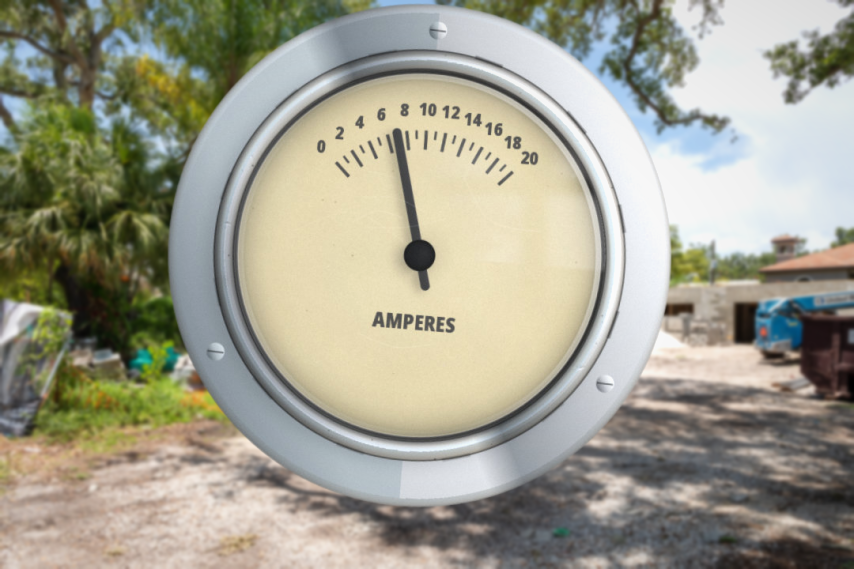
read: 7 A
